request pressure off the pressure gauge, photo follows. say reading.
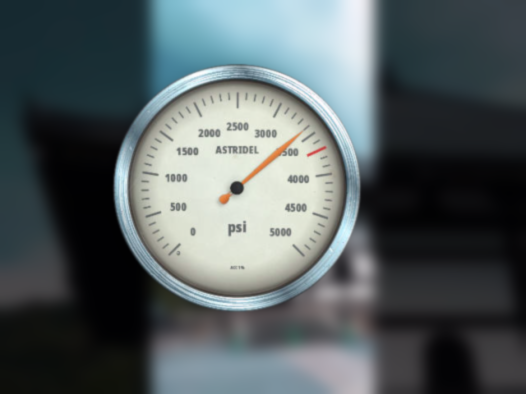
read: 3400 psi
